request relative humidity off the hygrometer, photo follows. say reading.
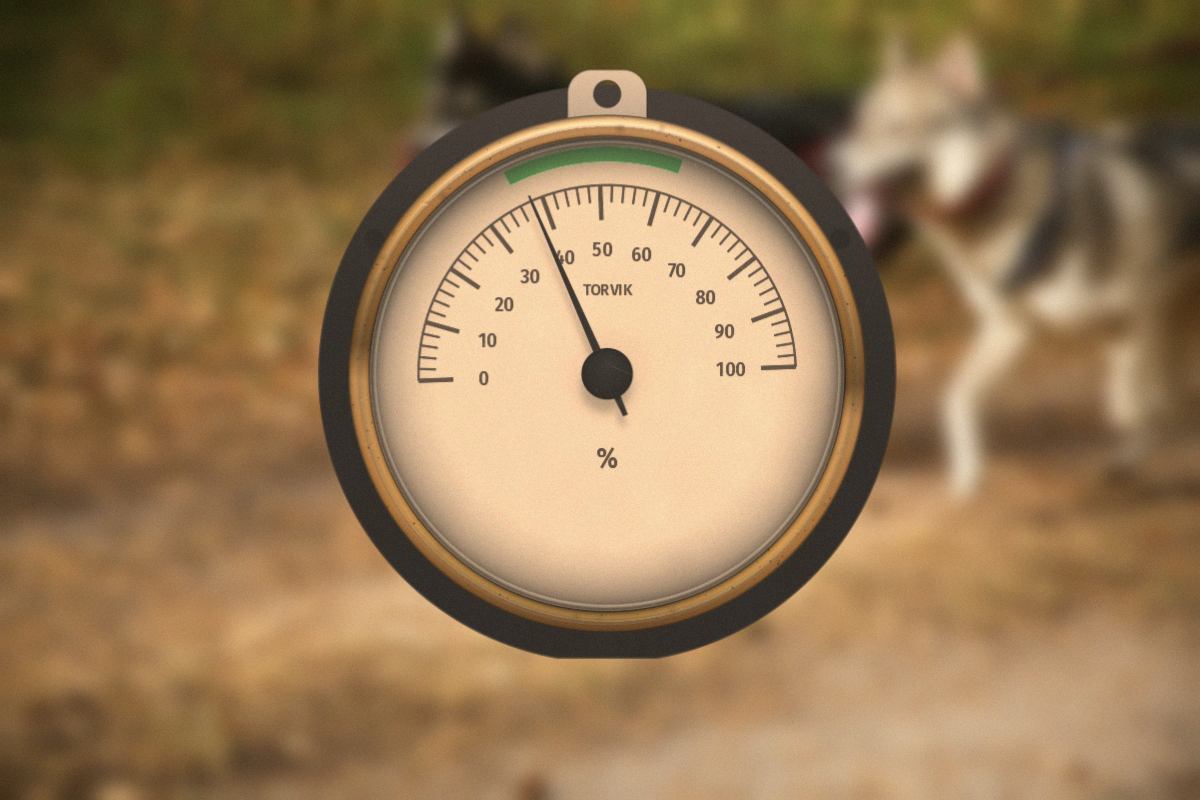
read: 38 %
